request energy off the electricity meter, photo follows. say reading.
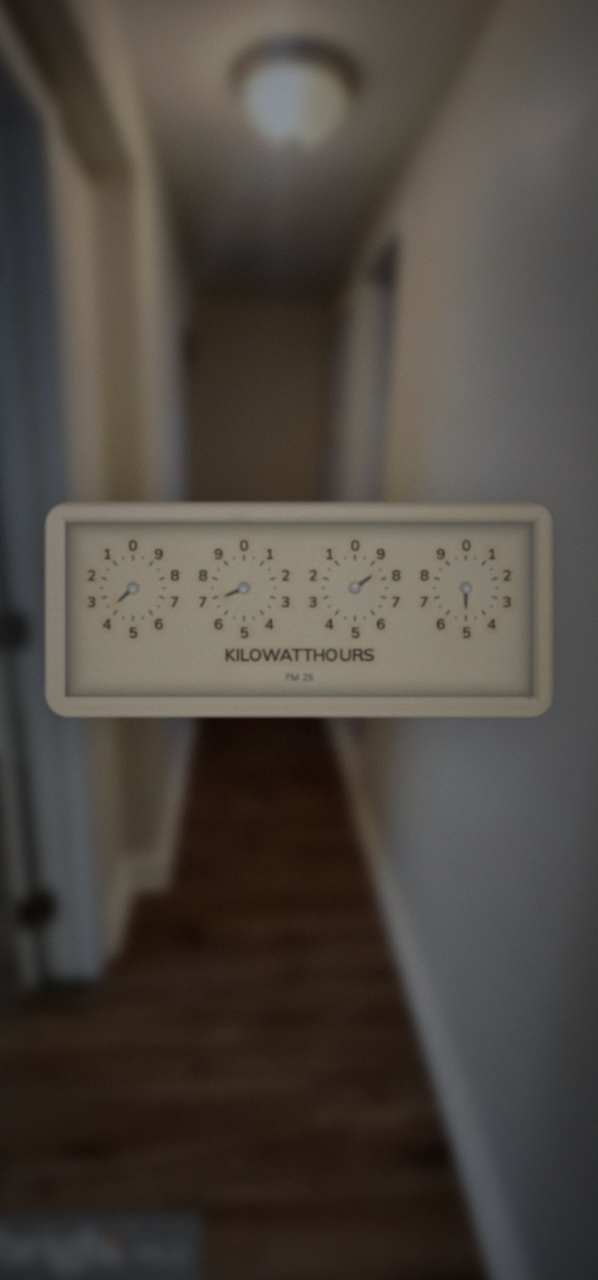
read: 3685 kWh
